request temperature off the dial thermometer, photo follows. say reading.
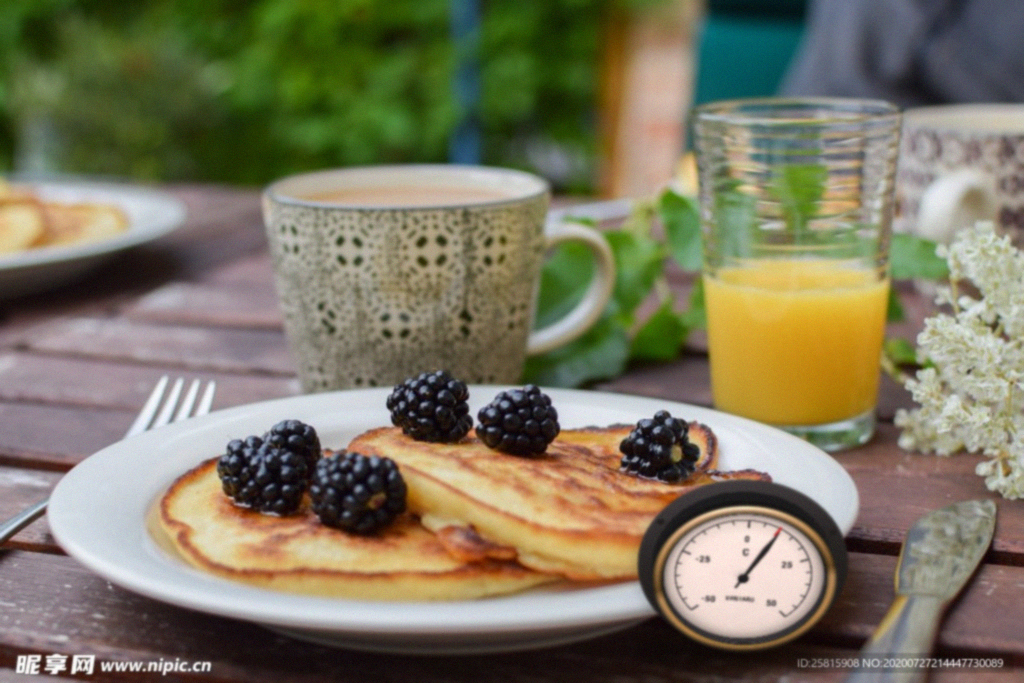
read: 10 °C
